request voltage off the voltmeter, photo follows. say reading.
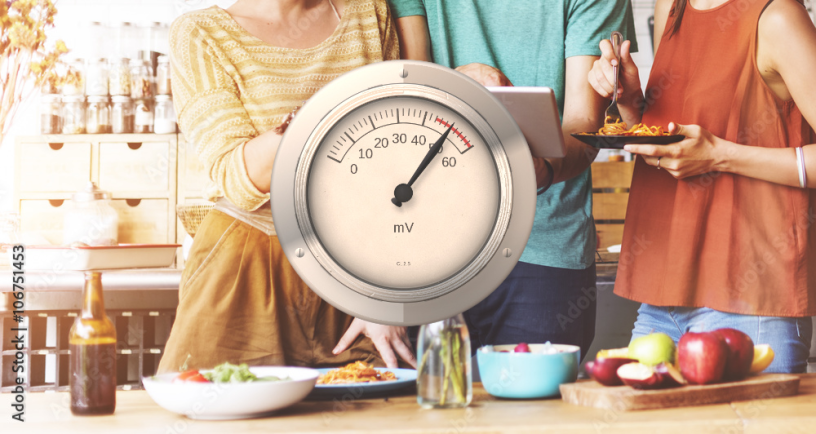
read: 50 mV
